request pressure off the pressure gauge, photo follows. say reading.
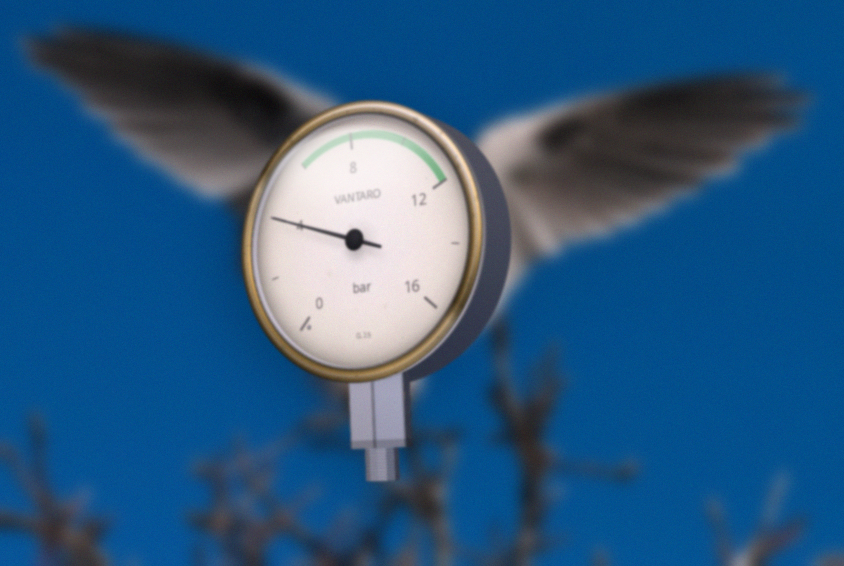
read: 4 bar
